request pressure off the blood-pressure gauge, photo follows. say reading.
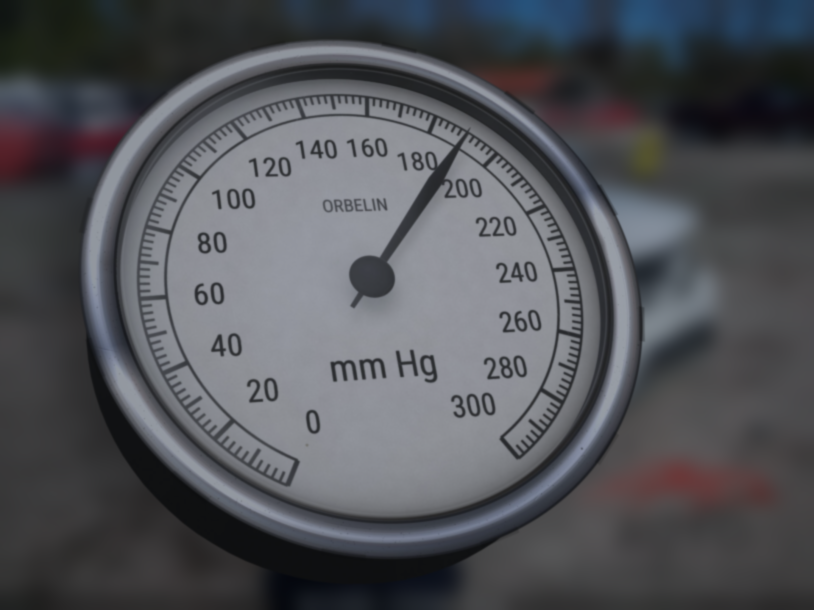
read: 190 mmHg
